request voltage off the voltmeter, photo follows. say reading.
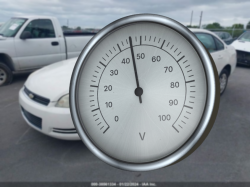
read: 46 V
